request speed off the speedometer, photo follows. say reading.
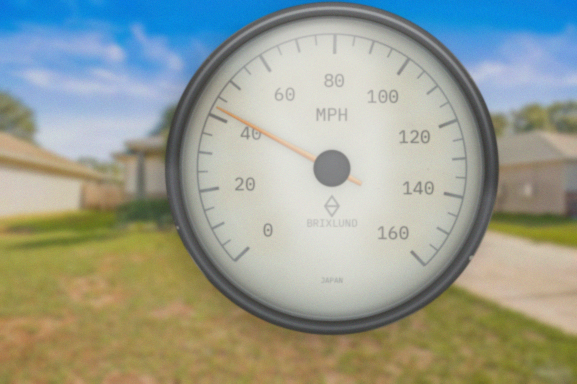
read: 42.5 mph
